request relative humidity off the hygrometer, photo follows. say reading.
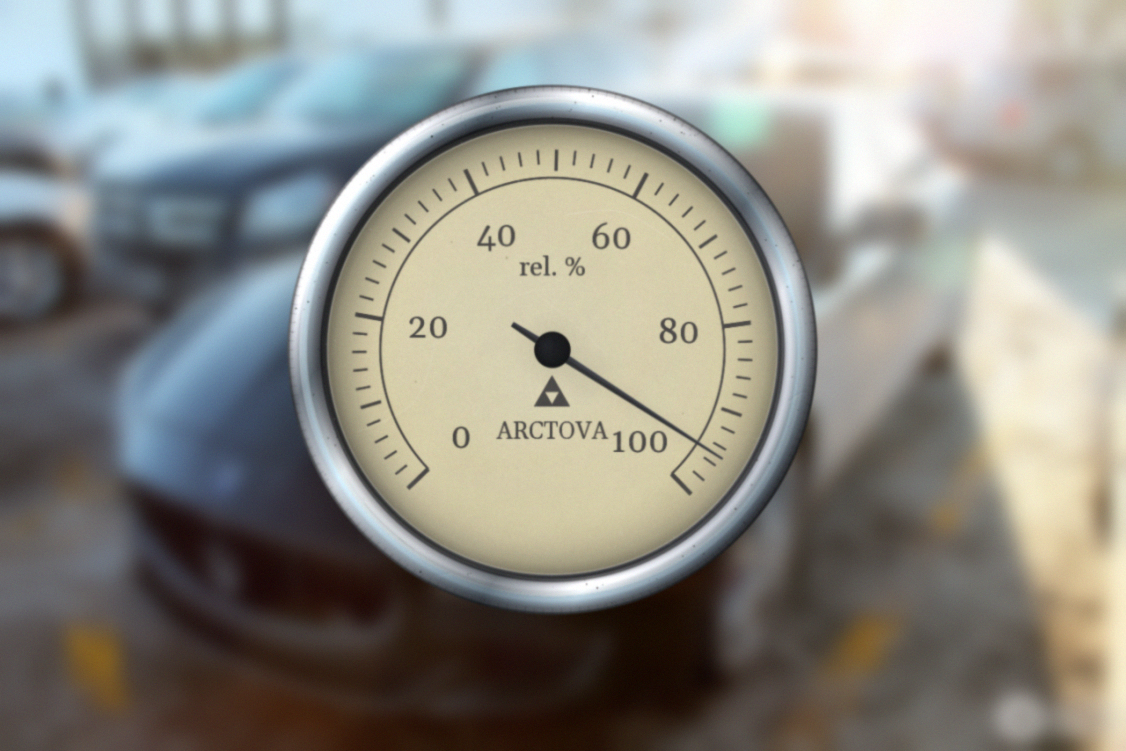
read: 95 %
